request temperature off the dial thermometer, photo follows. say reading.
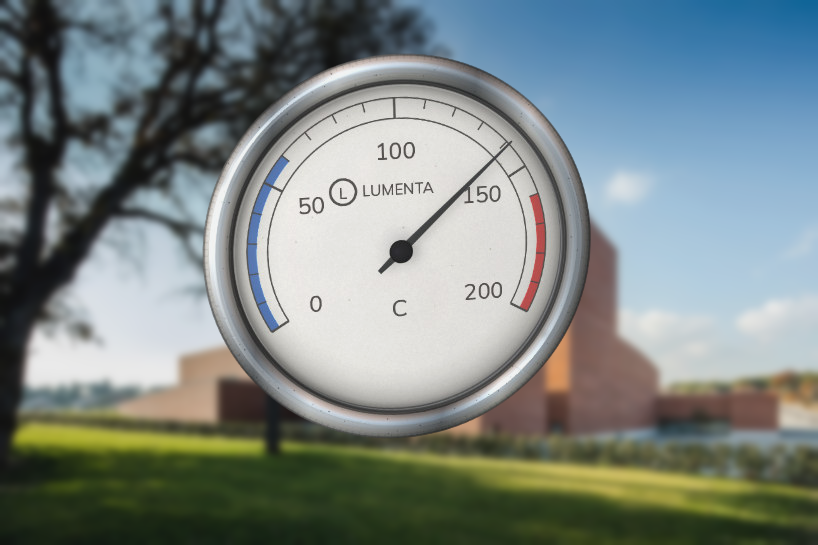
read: 140 °C
